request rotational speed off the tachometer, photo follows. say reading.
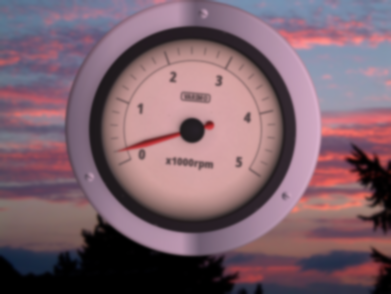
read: 200 rpm
